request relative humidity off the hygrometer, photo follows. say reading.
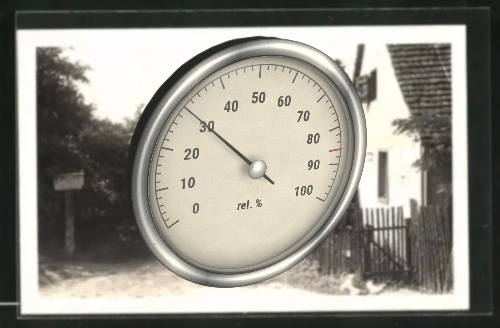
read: 30 %
